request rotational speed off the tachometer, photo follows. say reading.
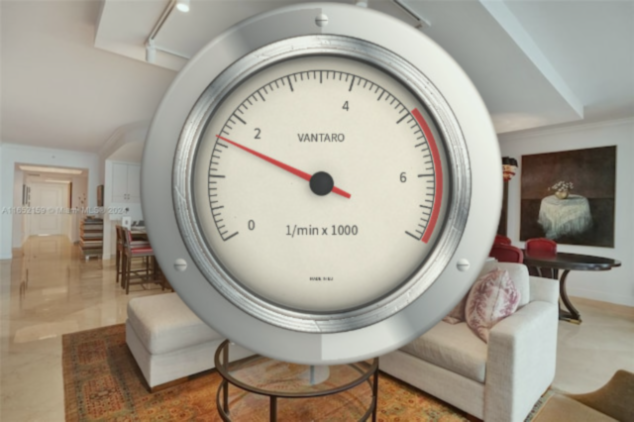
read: 1600 rpm
